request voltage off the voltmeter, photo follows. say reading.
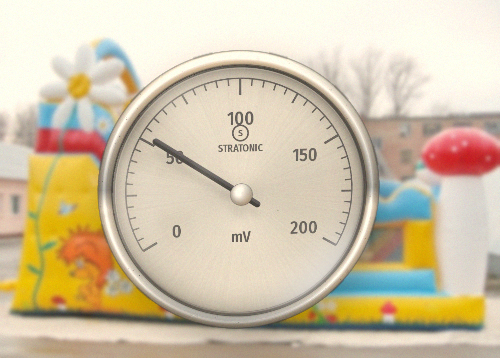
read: 52.5 mV
